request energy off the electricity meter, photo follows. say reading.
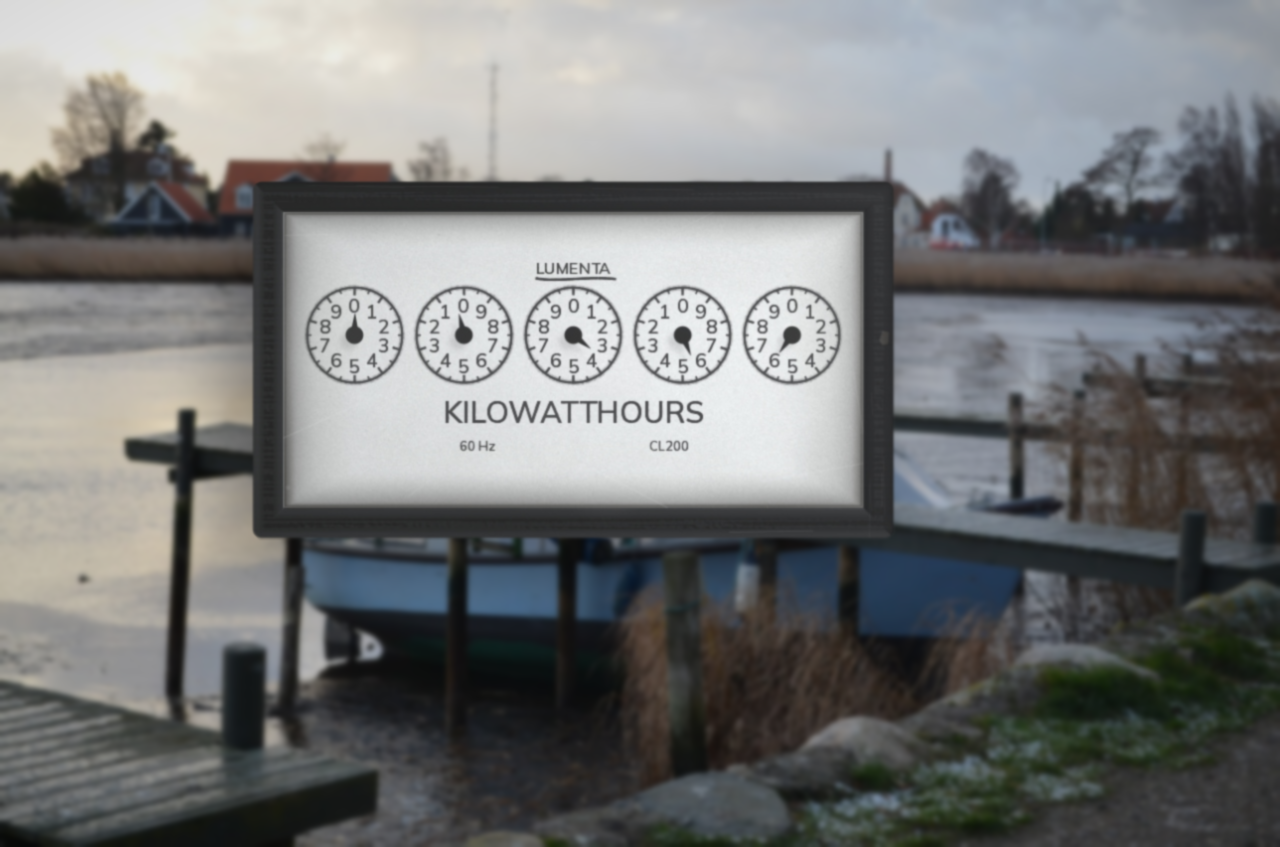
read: 356 kWh
